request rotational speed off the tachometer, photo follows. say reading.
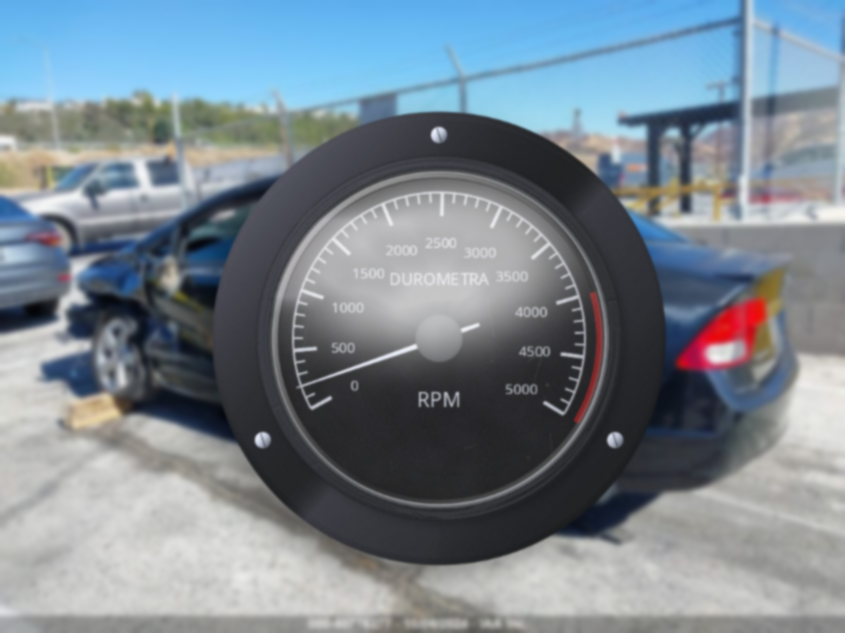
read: 200 rpm
